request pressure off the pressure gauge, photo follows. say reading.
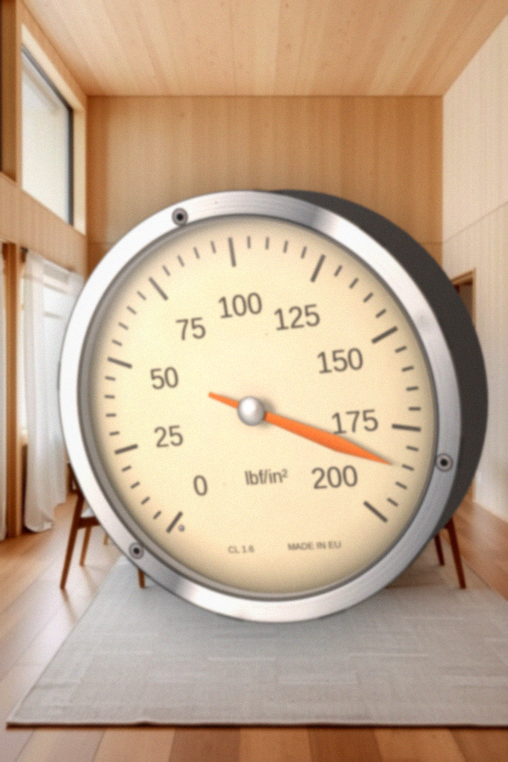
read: 185 psi
